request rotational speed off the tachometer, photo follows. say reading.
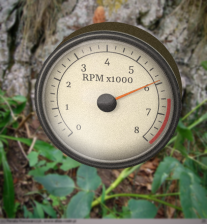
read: 5875 rpm
